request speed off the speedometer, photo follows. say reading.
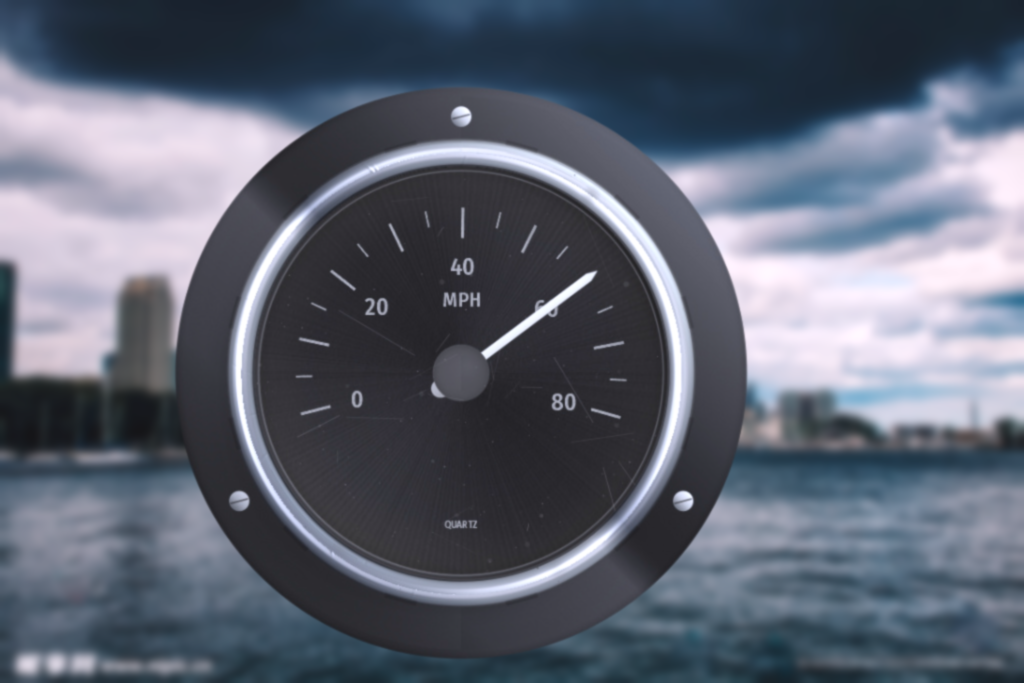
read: 60 mph
